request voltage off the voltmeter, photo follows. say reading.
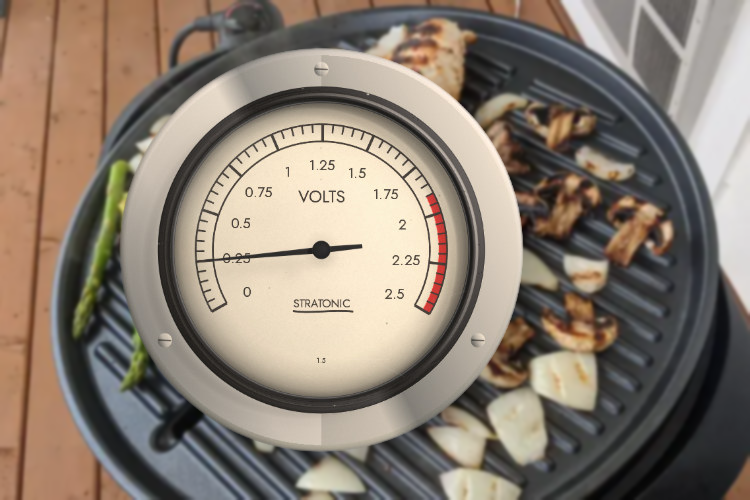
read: 0.25 V
